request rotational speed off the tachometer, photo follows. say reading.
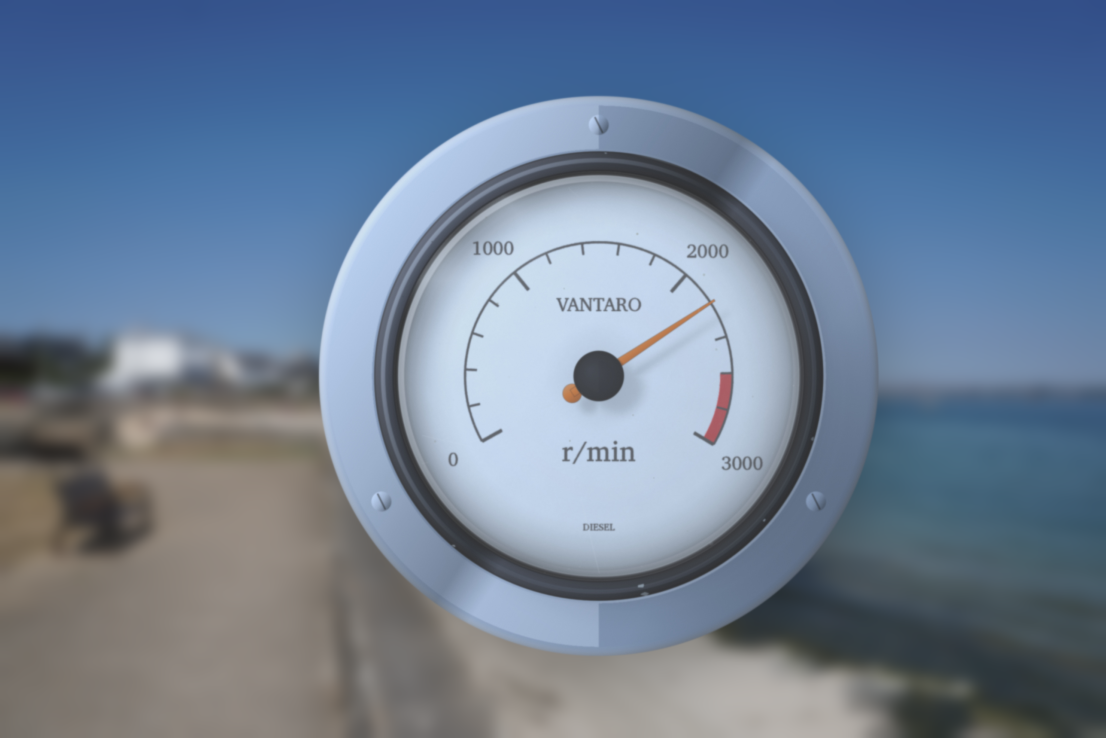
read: 2200 rpm
